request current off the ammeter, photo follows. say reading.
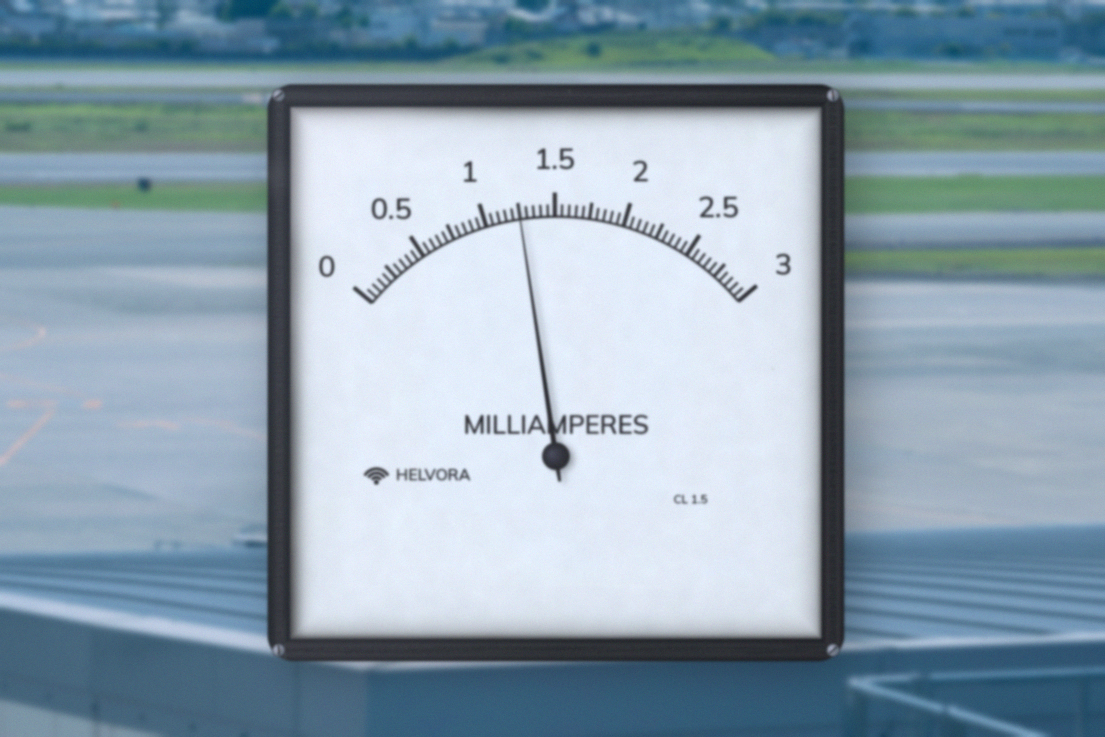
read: 1.25 mA
